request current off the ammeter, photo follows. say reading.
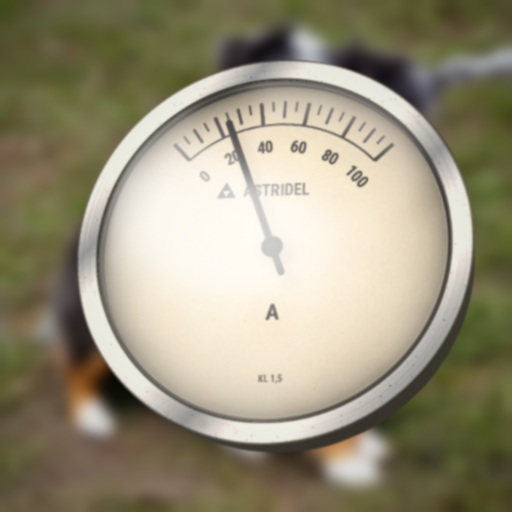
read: 25 A
